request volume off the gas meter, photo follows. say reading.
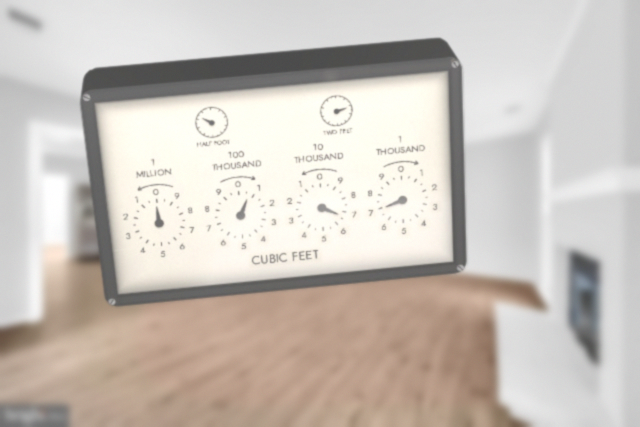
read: 6700 ft³
